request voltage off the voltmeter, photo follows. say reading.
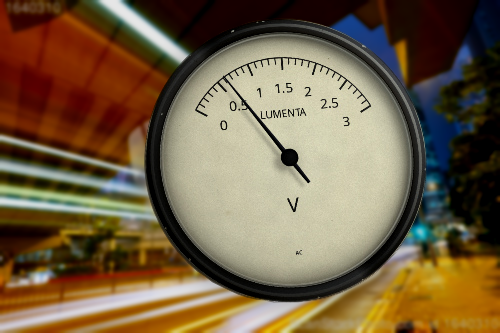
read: 0.6 V
